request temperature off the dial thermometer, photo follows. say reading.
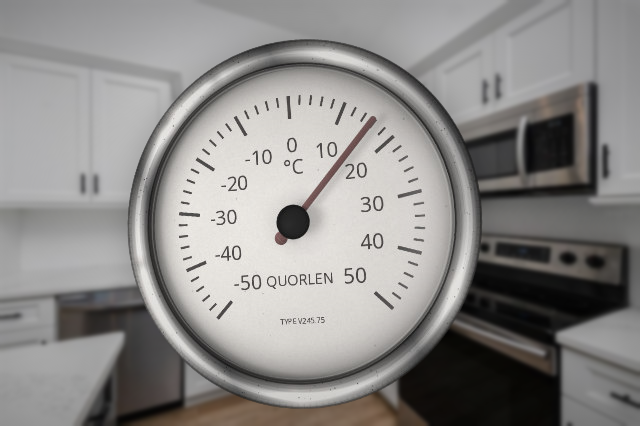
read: 16 °C
